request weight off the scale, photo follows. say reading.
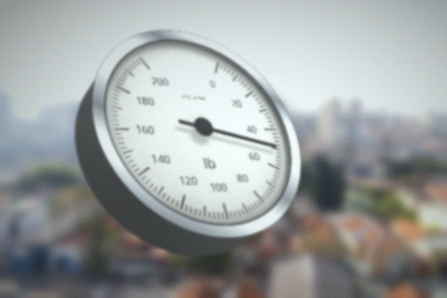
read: 50 lb
